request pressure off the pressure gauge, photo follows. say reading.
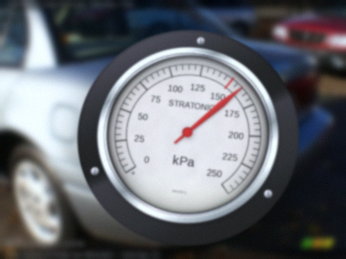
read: 160 kPa
